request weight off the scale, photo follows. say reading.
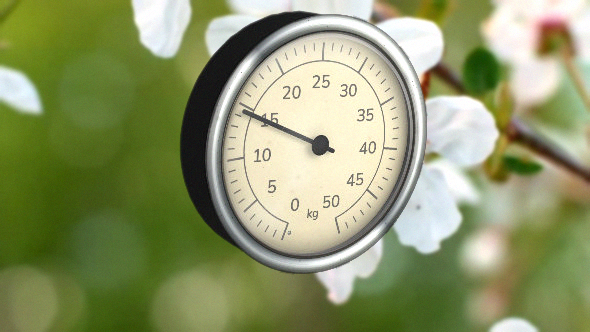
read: 14.5 kg
